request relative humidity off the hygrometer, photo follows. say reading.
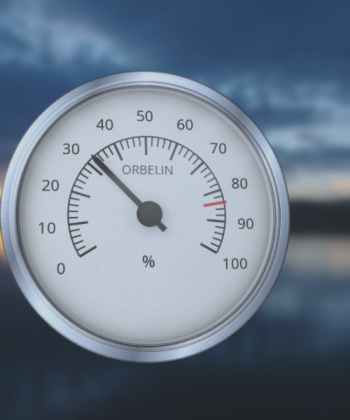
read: 32 %
